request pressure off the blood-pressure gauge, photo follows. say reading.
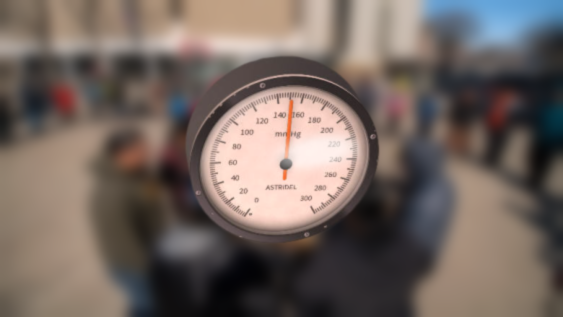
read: 150 mmHg
